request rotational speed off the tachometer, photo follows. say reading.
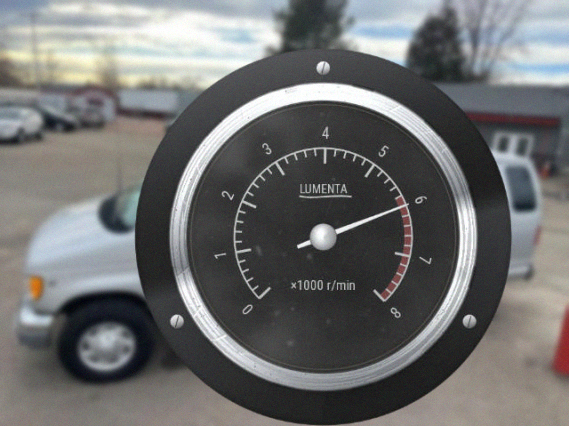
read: 6000 rpm
